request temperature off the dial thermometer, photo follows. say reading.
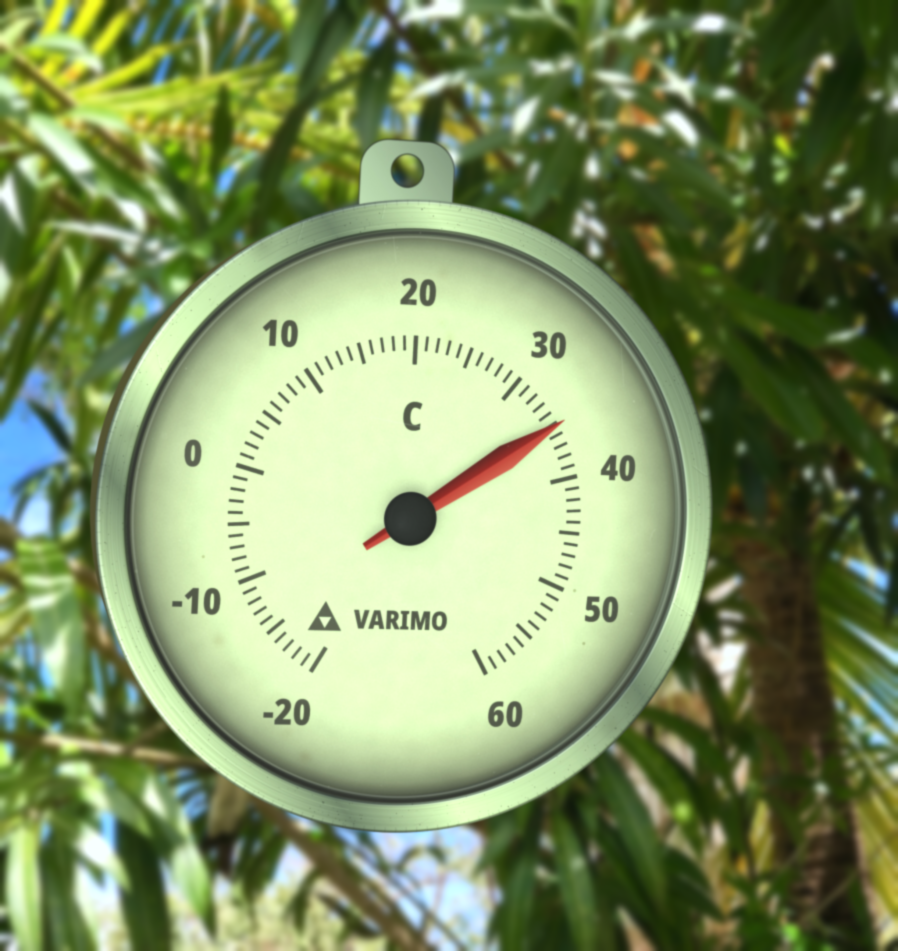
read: 35 °C
